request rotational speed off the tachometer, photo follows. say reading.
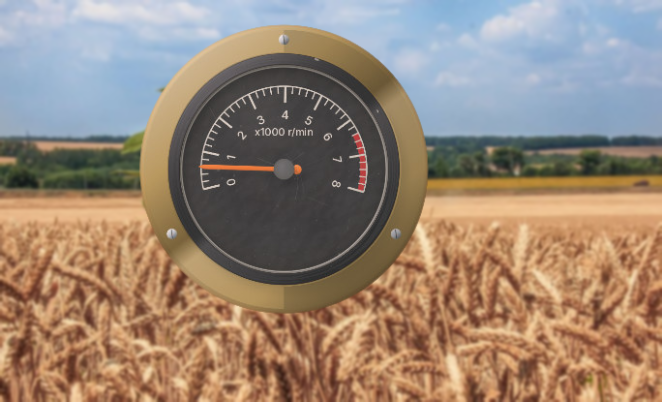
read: 600 rpm
